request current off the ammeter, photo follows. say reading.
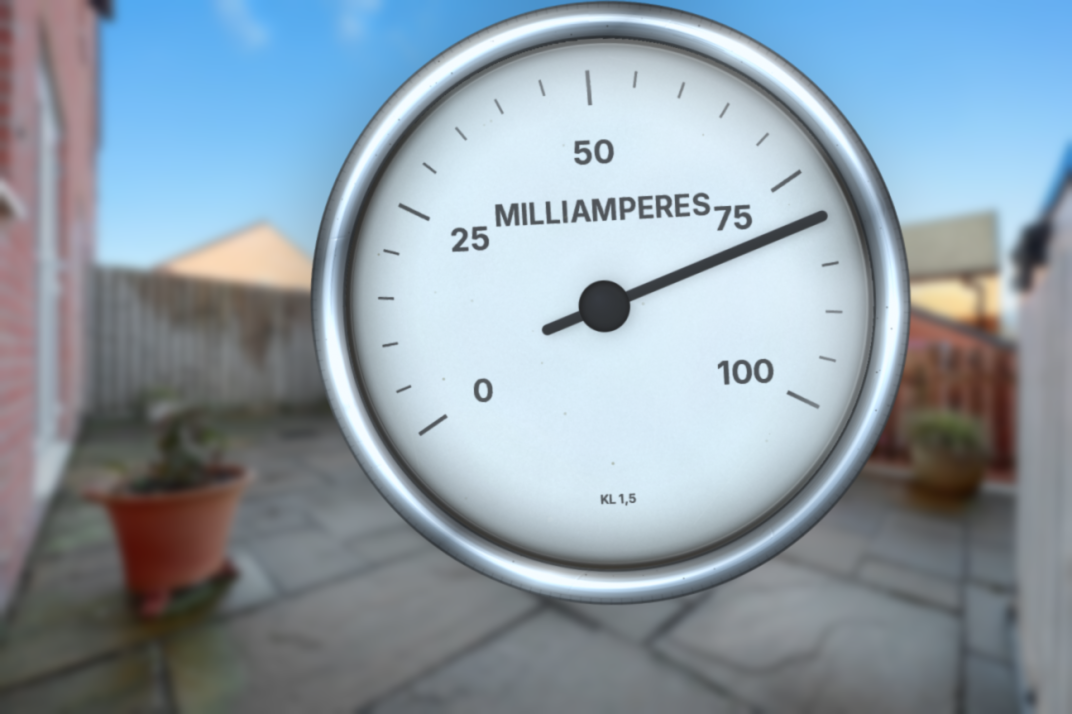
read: 80 mA
